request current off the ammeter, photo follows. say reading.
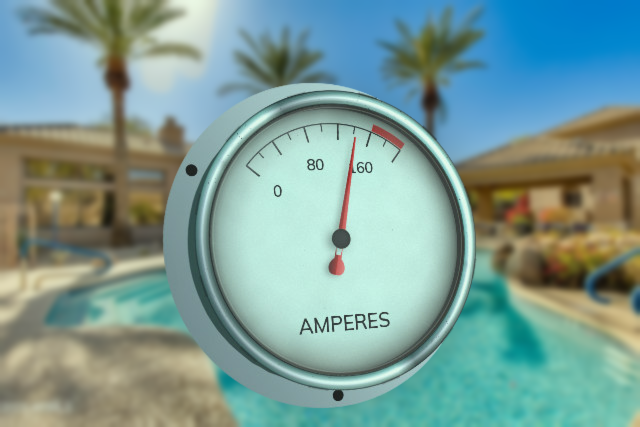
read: 140 A
